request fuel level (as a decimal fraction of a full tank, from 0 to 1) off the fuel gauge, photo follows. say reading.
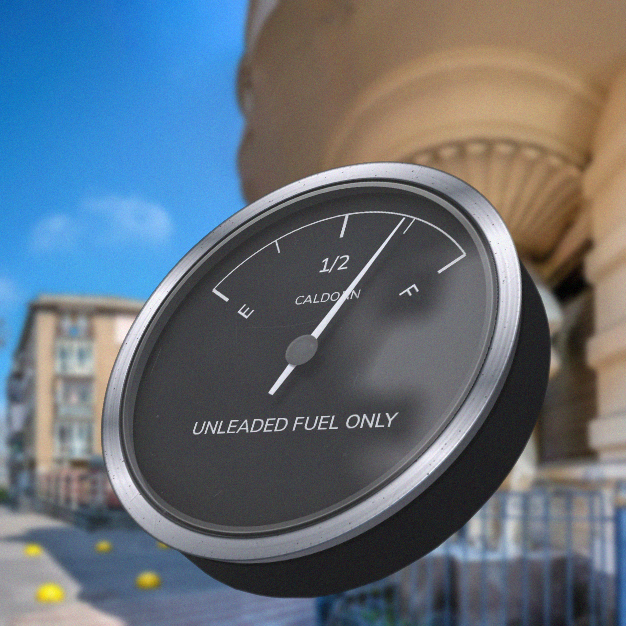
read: 0.75
